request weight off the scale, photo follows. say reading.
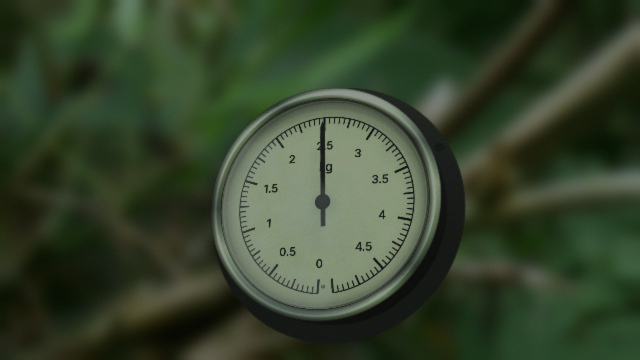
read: 2.5 kg
